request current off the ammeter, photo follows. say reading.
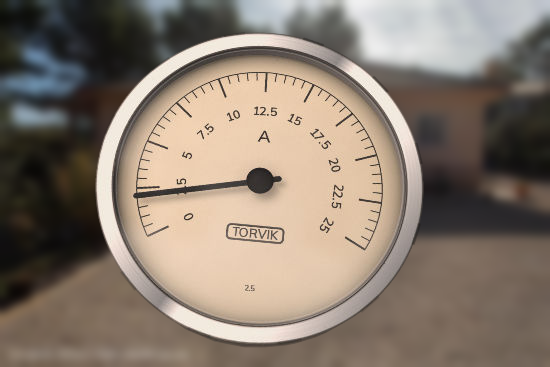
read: 2 A
